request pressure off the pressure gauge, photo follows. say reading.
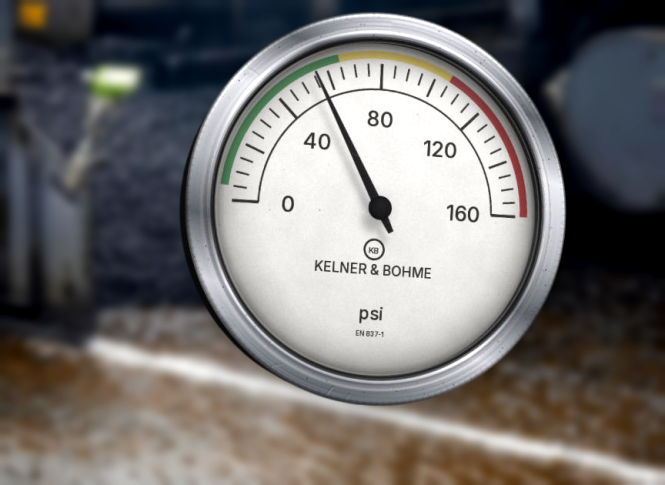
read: 55 psi
